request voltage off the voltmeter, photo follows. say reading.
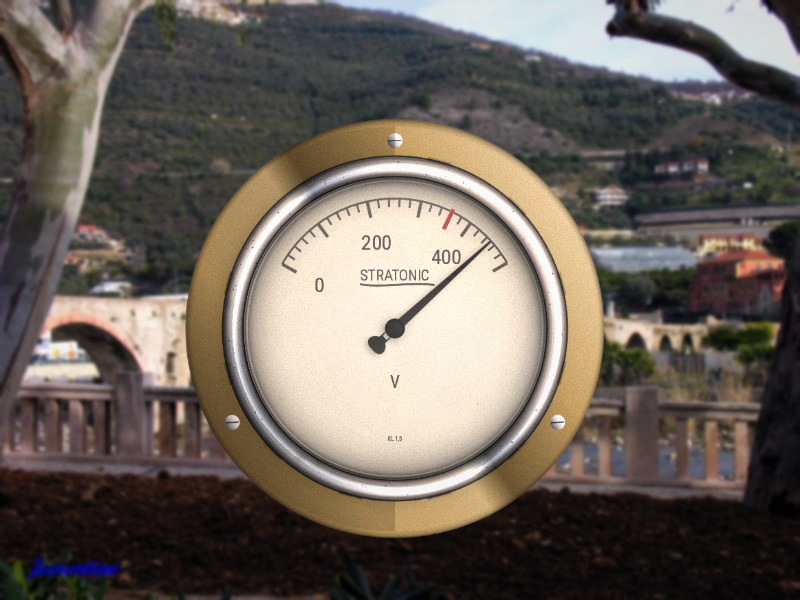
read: 450 V
